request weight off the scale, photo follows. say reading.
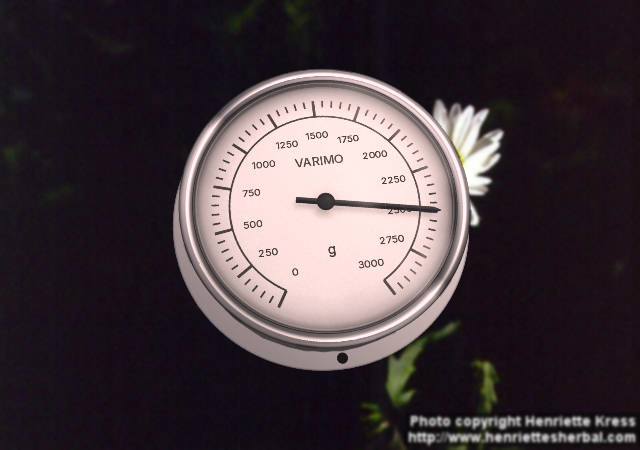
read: 2500 g
